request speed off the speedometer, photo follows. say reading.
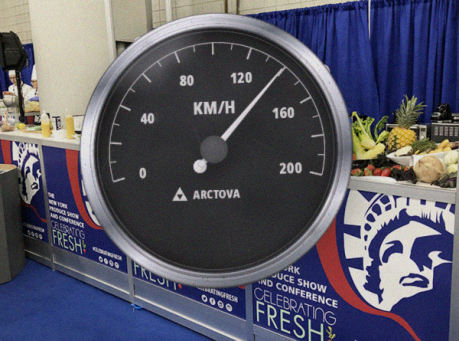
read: 140 km/h
